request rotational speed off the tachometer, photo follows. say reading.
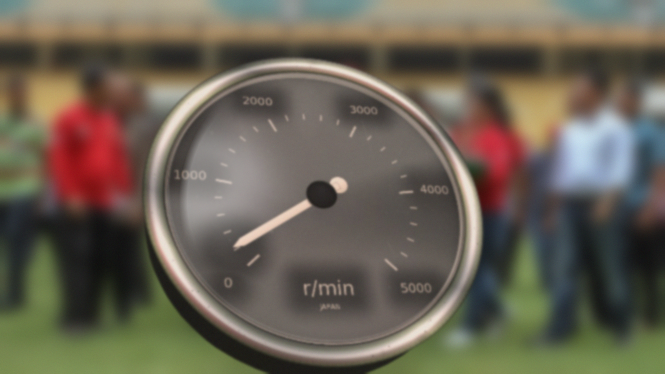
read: 200 rpm
